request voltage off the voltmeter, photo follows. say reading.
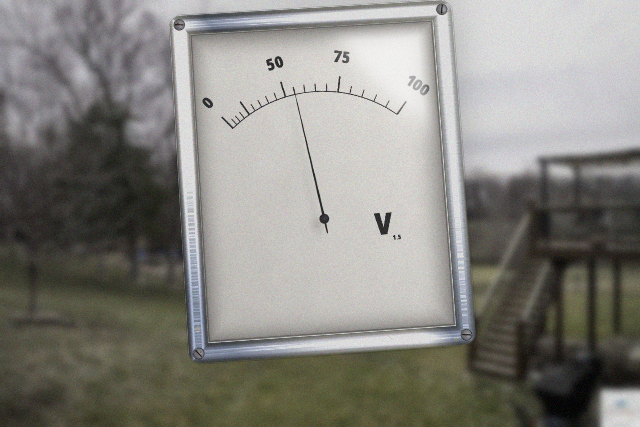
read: 55 V
